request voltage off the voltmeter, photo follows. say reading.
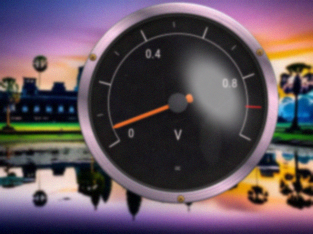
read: 0.05 V
